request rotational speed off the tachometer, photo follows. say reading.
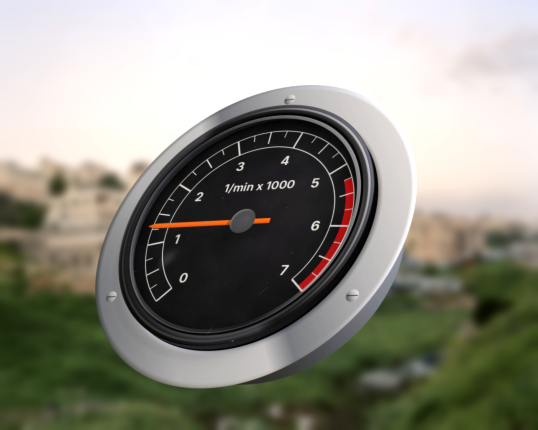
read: 1250 rpm
